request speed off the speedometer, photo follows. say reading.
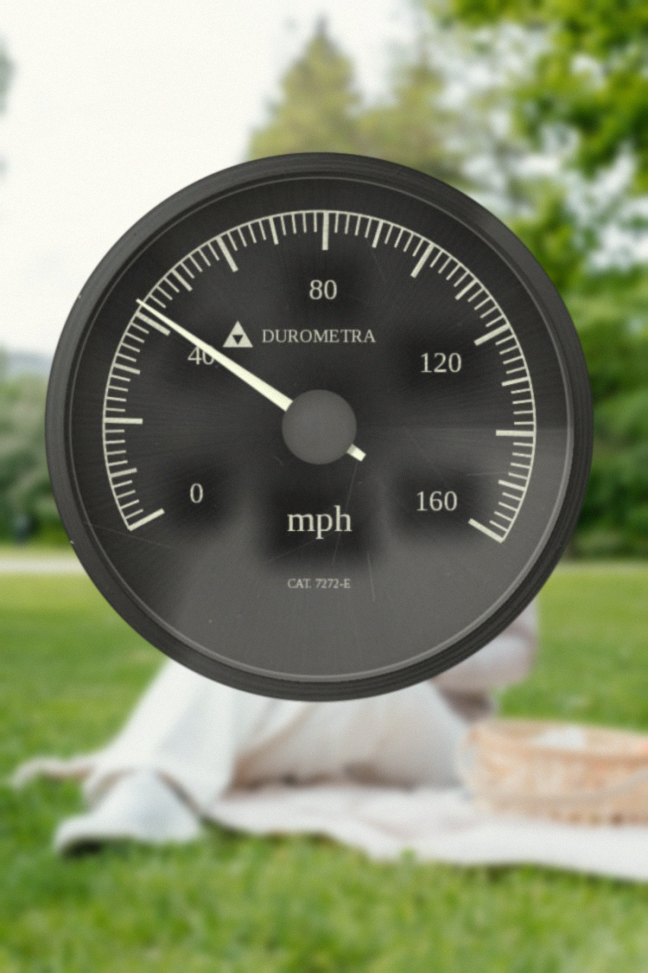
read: 42 mph
